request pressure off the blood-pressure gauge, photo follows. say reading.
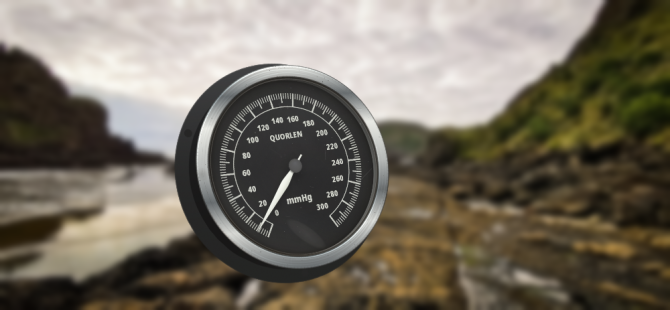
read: 10 mmHg
